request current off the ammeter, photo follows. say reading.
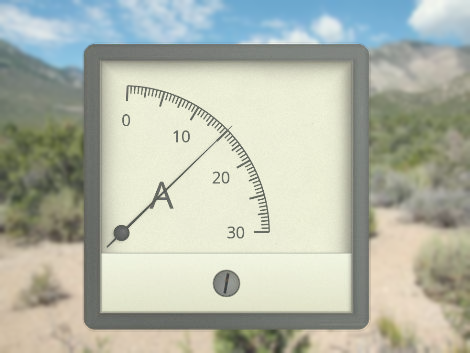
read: 15 A
